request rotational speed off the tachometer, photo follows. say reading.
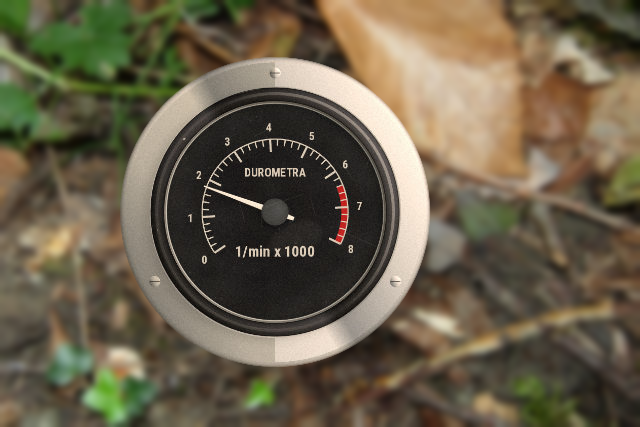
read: 1800 rpm
